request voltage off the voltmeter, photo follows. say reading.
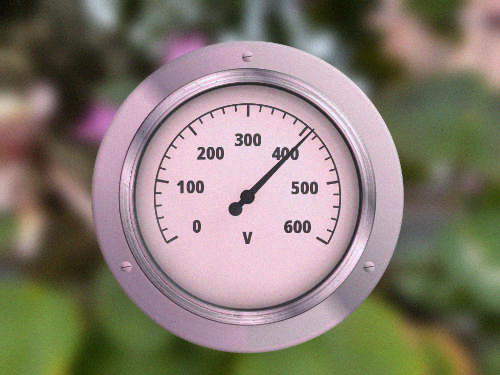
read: 410 V
